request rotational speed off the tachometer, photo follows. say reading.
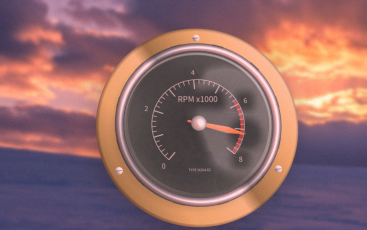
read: 7200 rpm
